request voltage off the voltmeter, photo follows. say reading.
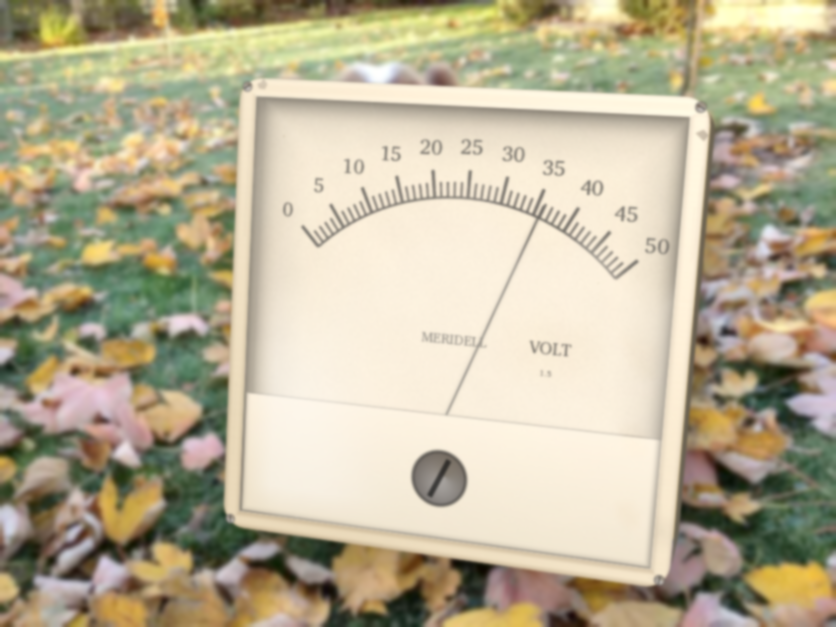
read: 36 V
